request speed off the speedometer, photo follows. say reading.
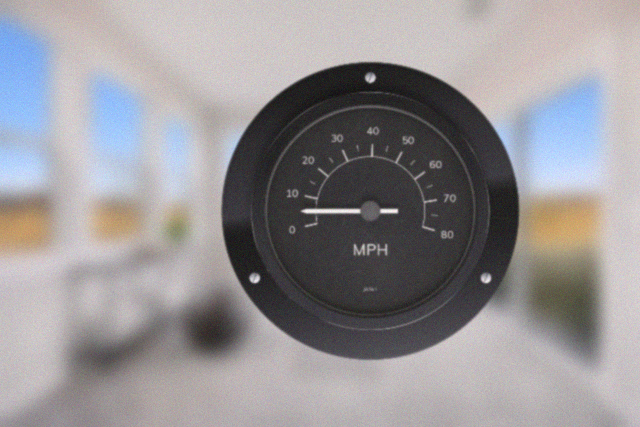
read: 5 mph
